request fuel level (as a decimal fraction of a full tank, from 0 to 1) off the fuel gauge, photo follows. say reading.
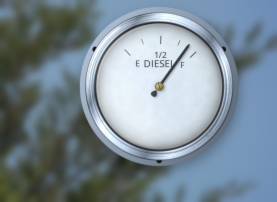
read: 0.875
